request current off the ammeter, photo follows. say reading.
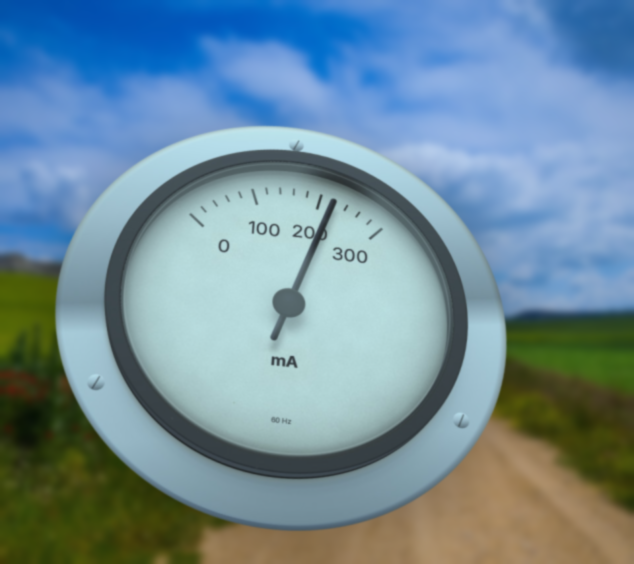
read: 220 mA
